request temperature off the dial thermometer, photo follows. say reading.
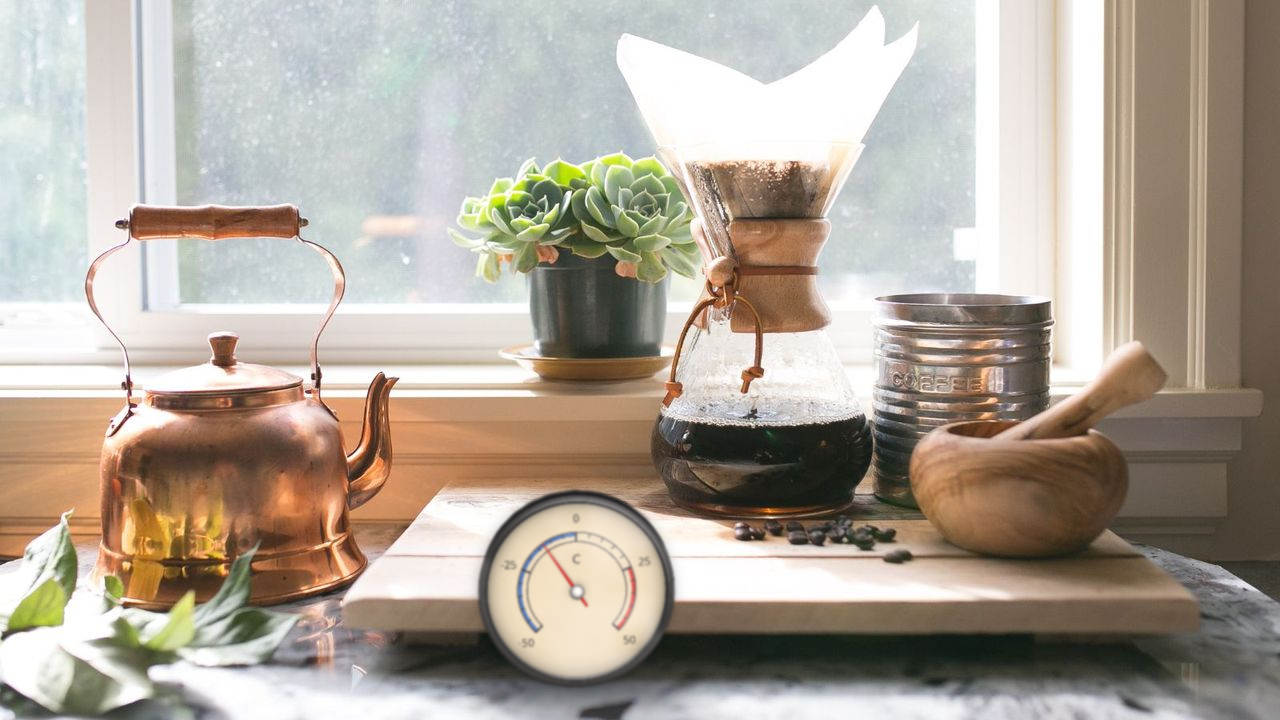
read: -12.5 °C
